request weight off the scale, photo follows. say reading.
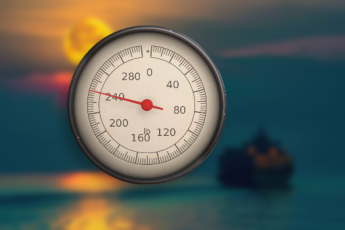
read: 240 lb
